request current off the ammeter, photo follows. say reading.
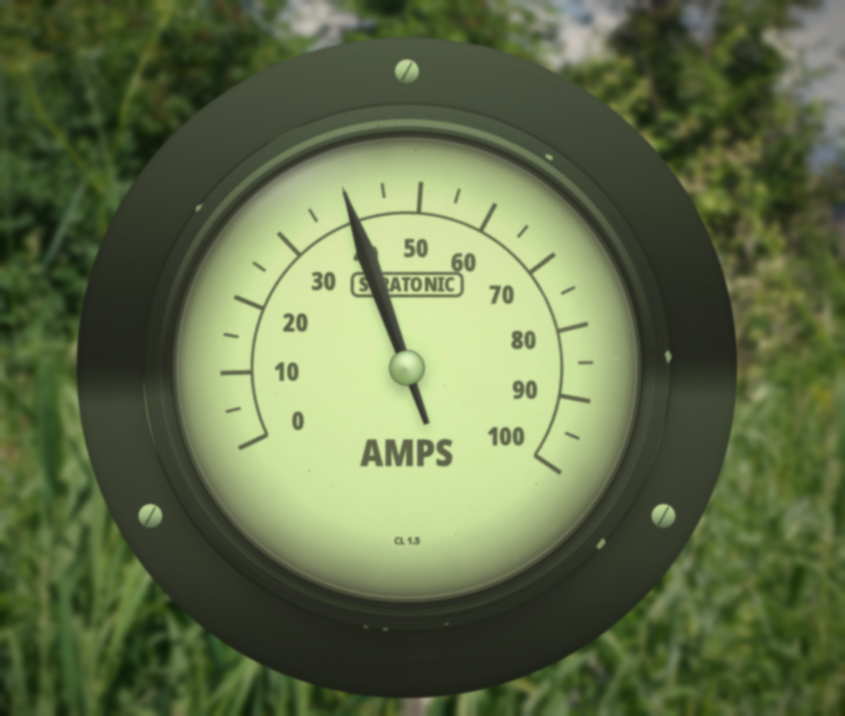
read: 40 A
